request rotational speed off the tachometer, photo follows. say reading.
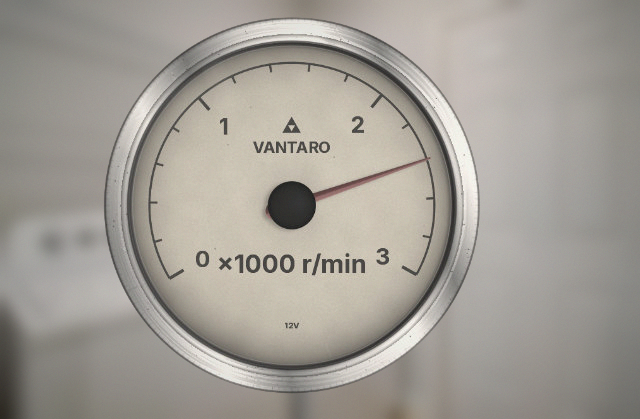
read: 2400 rpm
